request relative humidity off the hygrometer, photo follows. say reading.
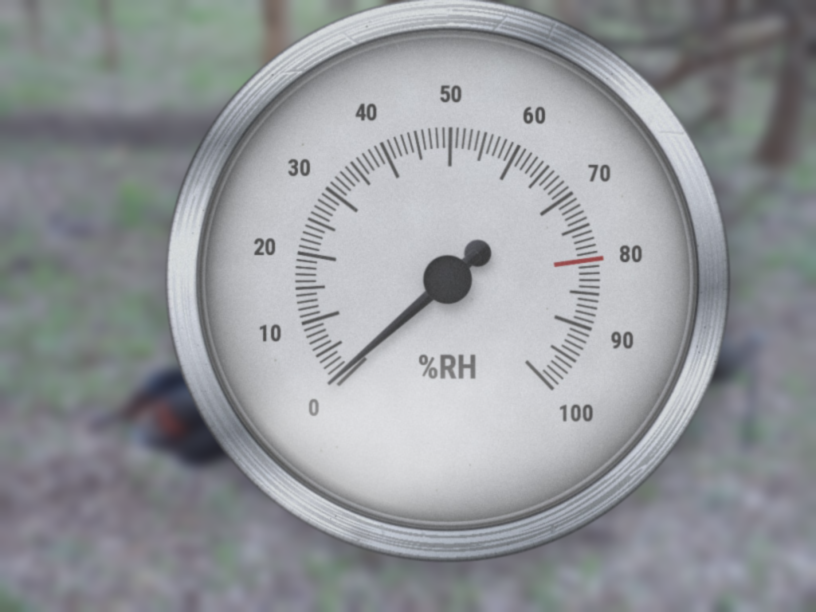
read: 1 %
